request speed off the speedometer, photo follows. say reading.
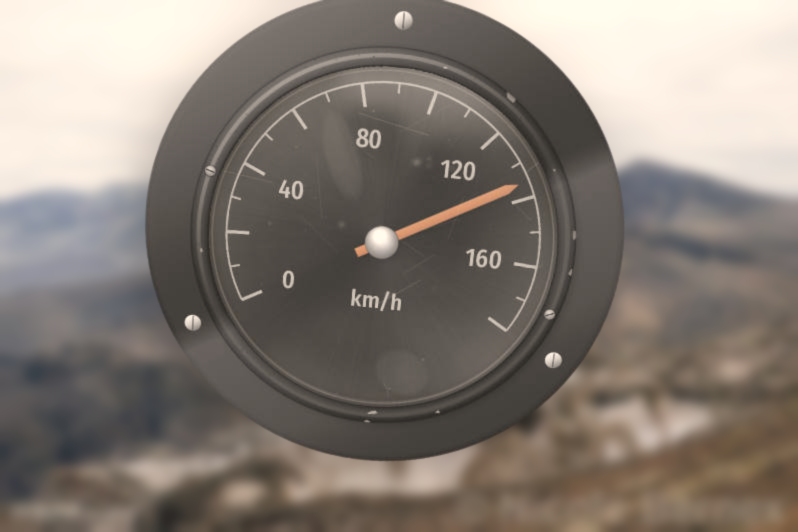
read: 135 km/h
